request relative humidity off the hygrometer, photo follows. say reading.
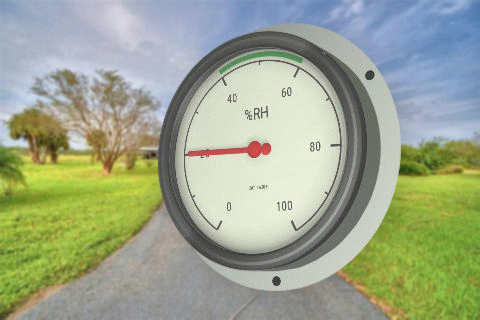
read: 20 %
